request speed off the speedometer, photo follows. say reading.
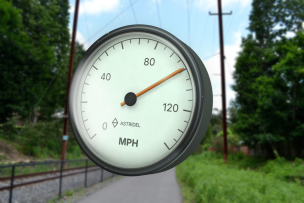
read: 100 mph
